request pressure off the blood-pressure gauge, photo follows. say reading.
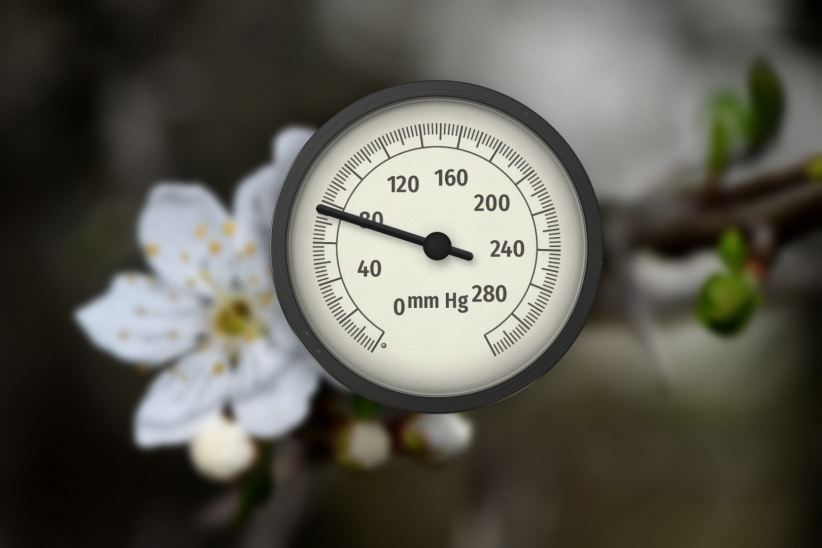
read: 76 mmHg
